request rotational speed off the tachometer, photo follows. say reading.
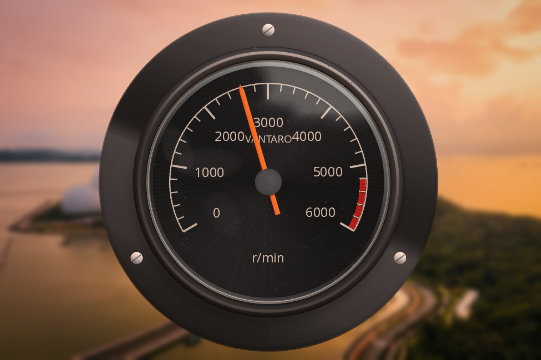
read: 2600 rpm
